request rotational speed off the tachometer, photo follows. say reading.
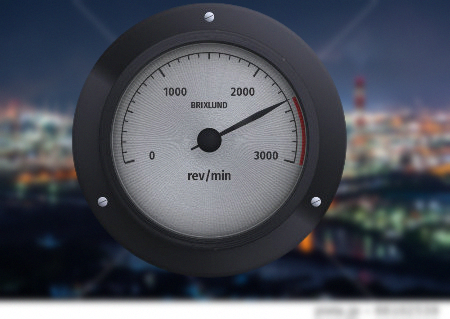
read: 2400 rpm
